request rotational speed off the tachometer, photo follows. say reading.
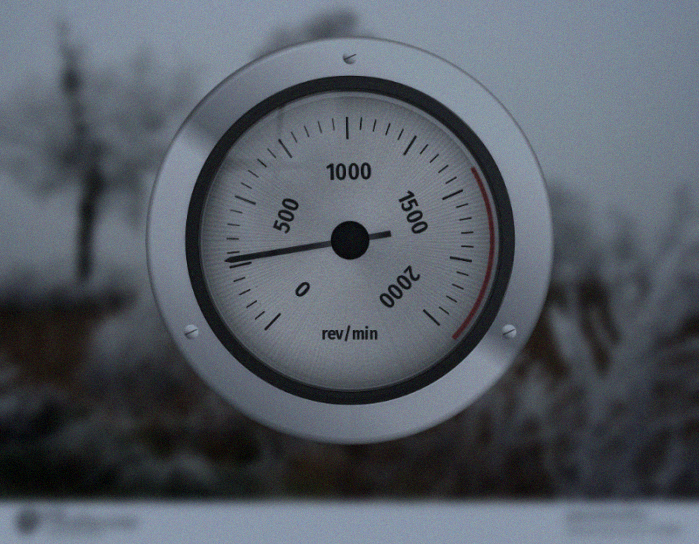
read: 275 rpm
